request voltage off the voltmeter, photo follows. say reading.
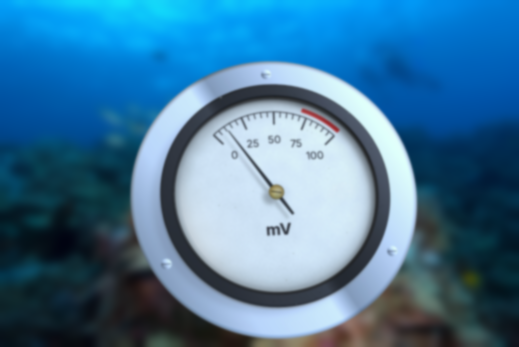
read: 10 mV
